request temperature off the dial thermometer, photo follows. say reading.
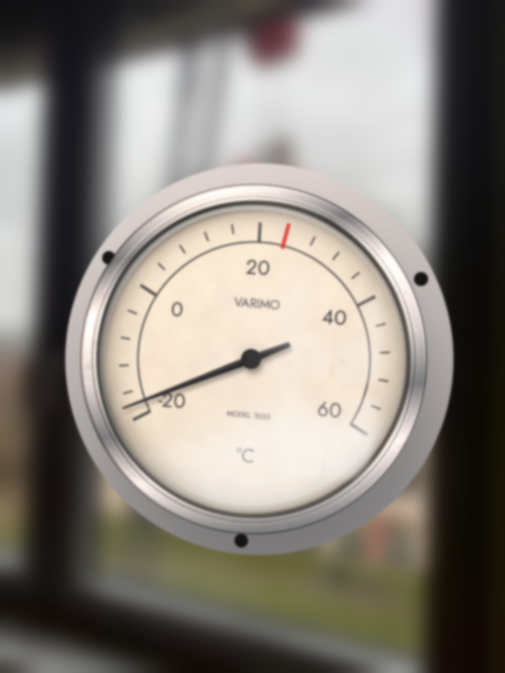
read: -18 °C
